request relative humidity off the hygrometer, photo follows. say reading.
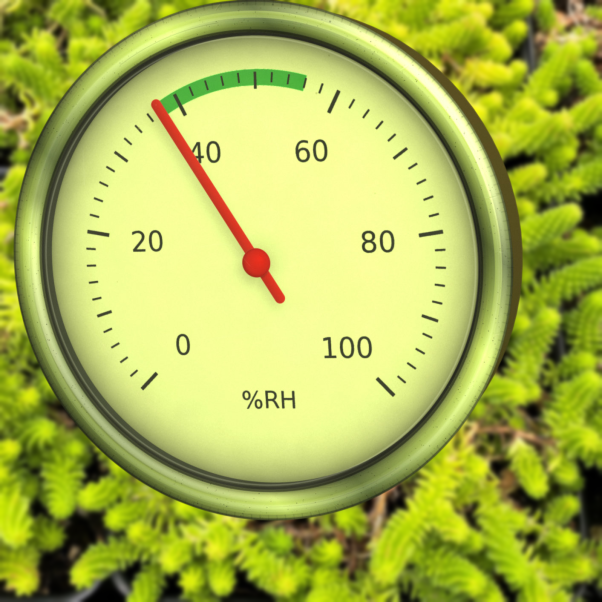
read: 38 %
